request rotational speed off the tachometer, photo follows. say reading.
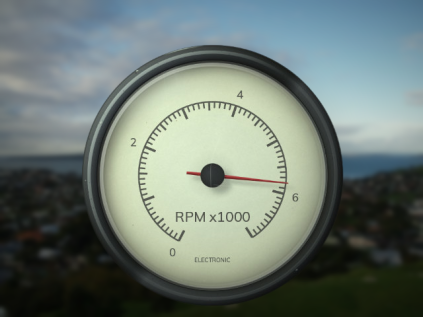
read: 5800 rpm
